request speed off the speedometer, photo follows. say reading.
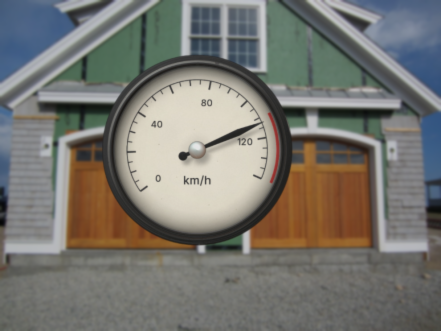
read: 112.5 km/h
